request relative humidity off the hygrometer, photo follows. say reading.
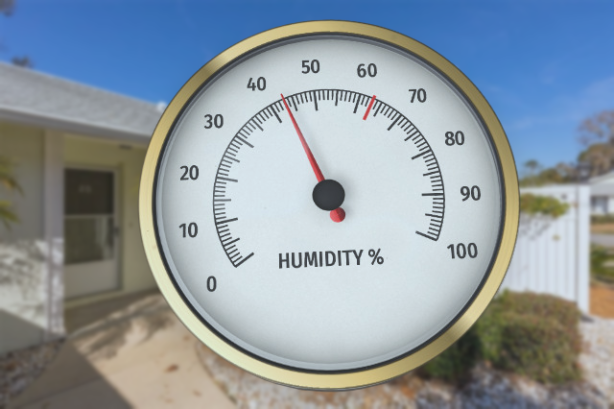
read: 43 %
